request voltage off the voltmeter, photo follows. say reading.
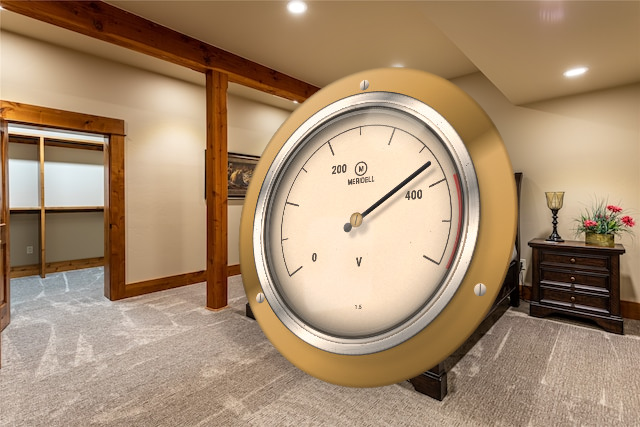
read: 375 V
